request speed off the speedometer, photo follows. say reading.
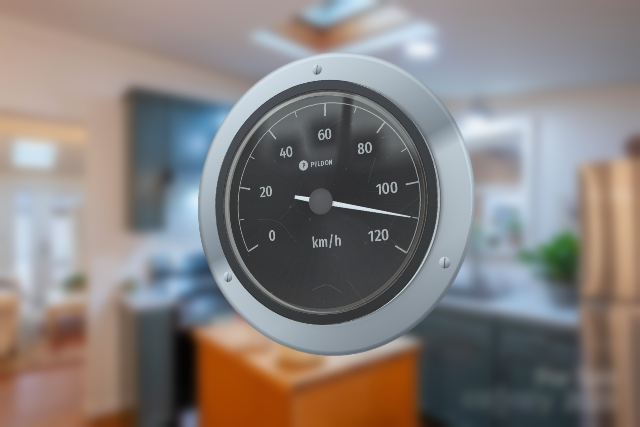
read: 110 km/h
